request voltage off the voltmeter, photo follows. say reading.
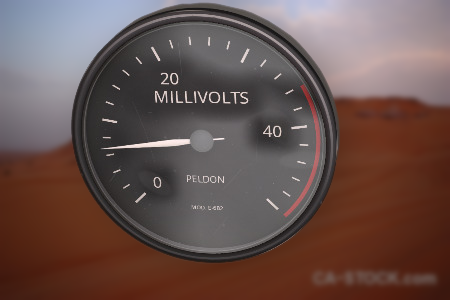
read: 7 mV
